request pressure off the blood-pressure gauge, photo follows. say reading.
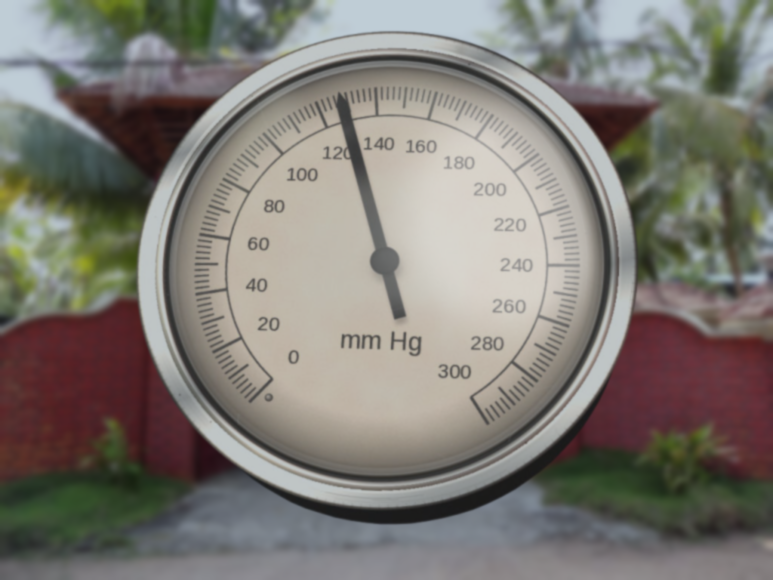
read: 128 mmHg
